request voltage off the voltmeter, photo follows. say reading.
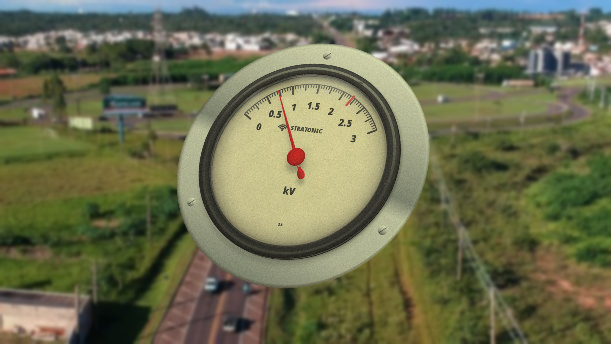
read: 0.75 kV
